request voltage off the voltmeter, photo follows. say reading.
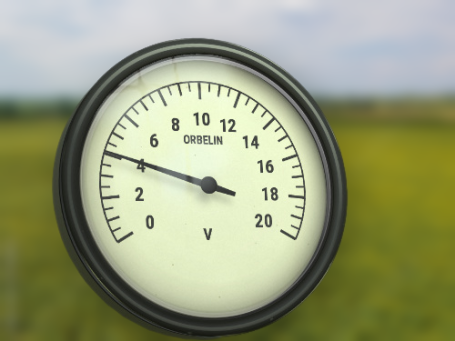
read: 4 V
